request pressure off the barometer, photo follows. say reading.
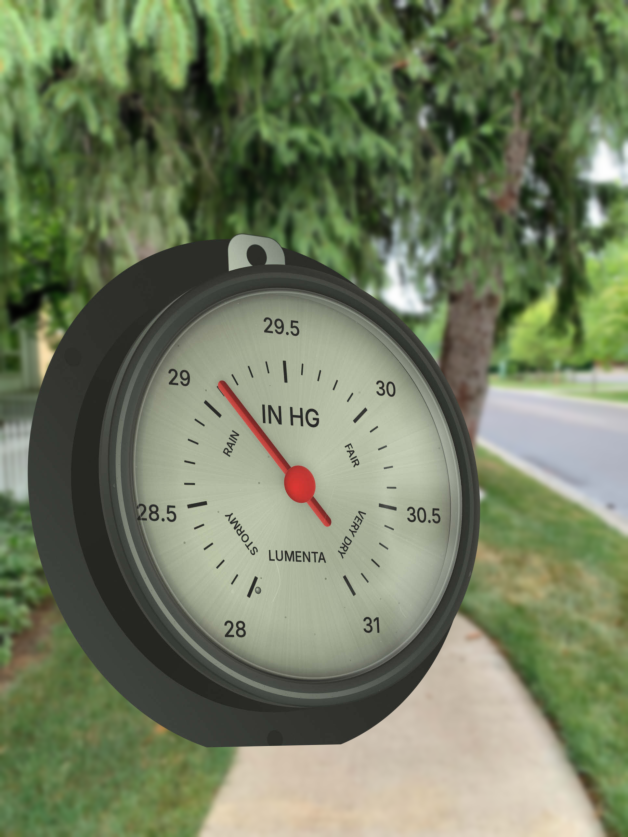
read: 29.1 inHg
